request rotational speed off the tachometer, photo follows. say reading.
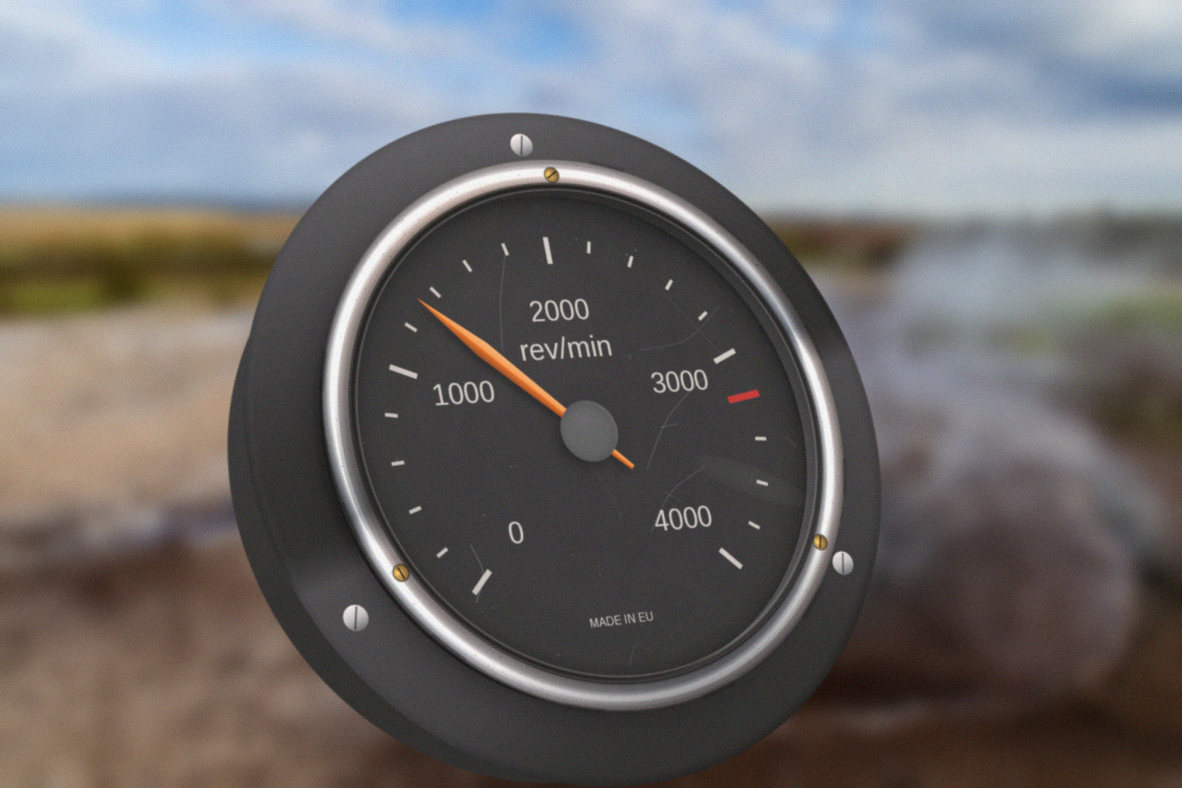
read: 1300 rpm
